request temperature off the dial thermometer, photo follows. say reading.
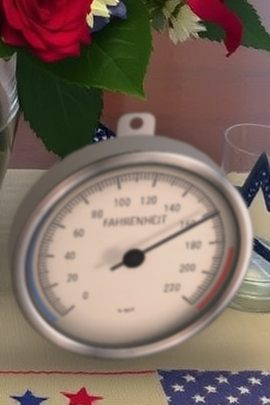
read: 160 °F
